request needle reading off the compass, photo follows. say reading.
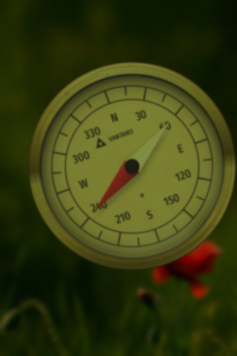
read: 240 °
